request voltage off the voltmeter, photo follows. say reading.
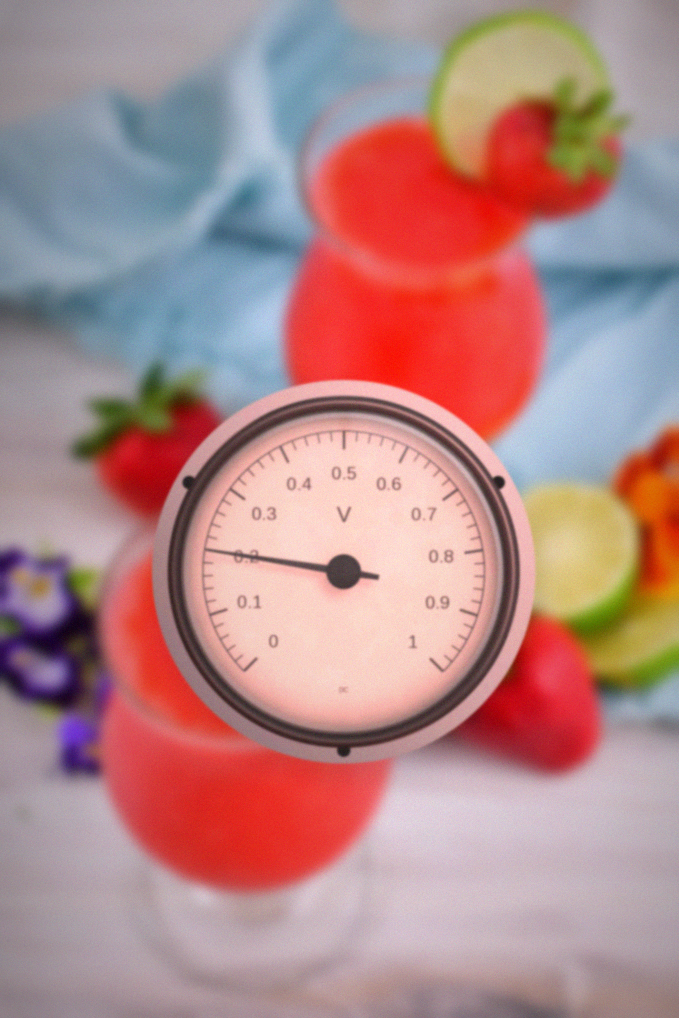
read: 0.2 V
